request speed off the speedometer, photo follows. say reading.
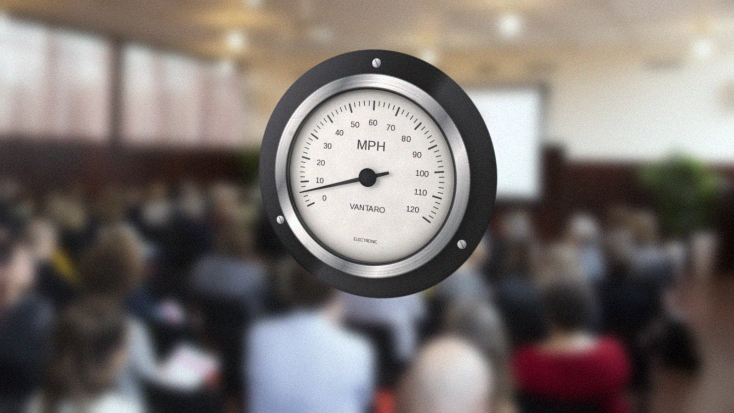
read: 6 mph
